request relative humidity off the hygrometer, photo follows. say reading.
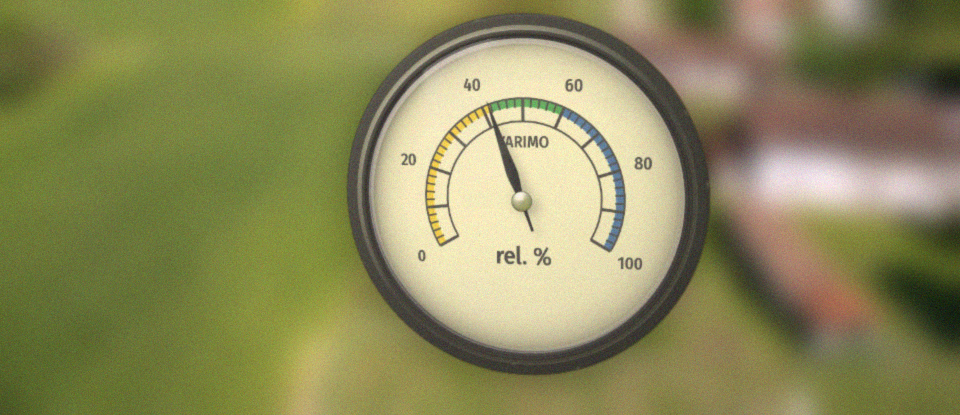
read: 42 %
